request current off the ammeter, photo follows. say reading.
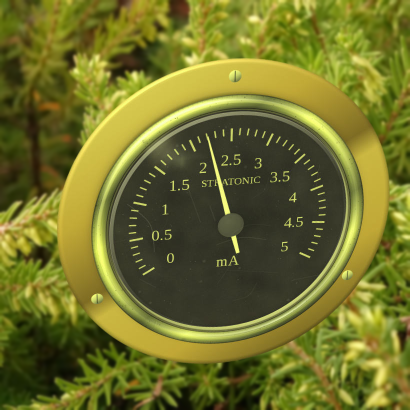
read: 2.2 mA
